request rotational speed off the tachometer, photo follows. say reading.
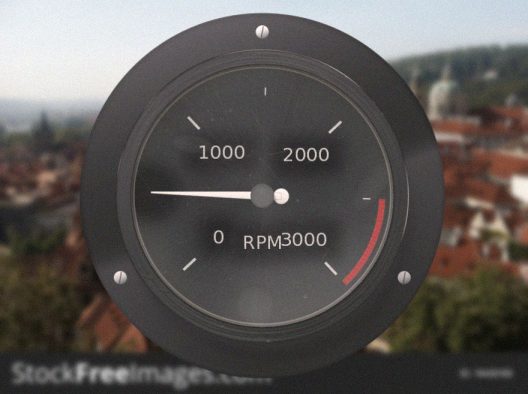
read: 500 rpm
